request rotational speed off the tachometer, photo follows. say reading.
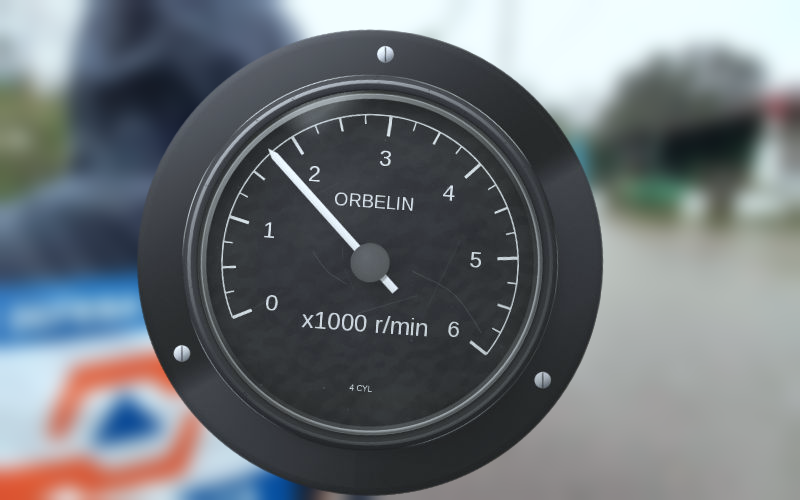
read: 1750 rpm
